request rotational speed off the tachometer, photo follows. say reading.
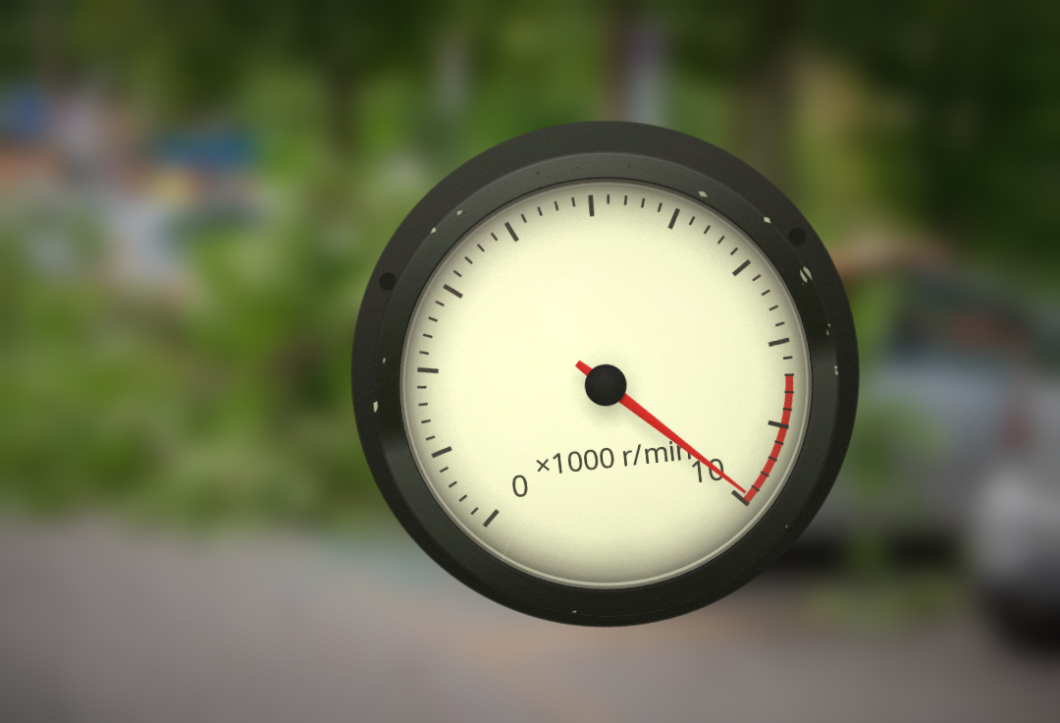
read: 9900 rpm
